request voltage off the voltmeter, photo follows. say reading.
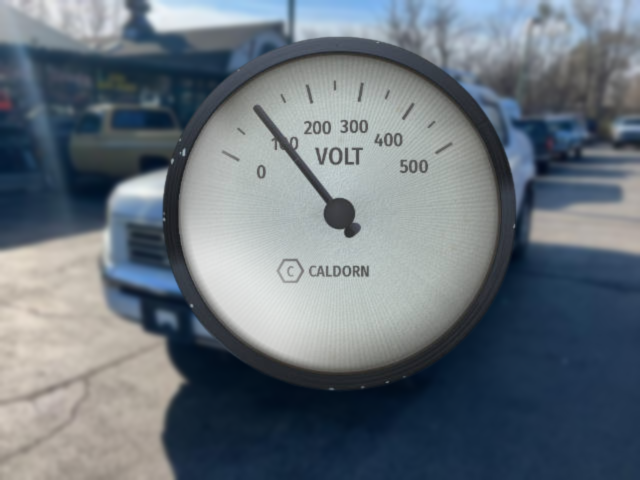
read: 100 V
